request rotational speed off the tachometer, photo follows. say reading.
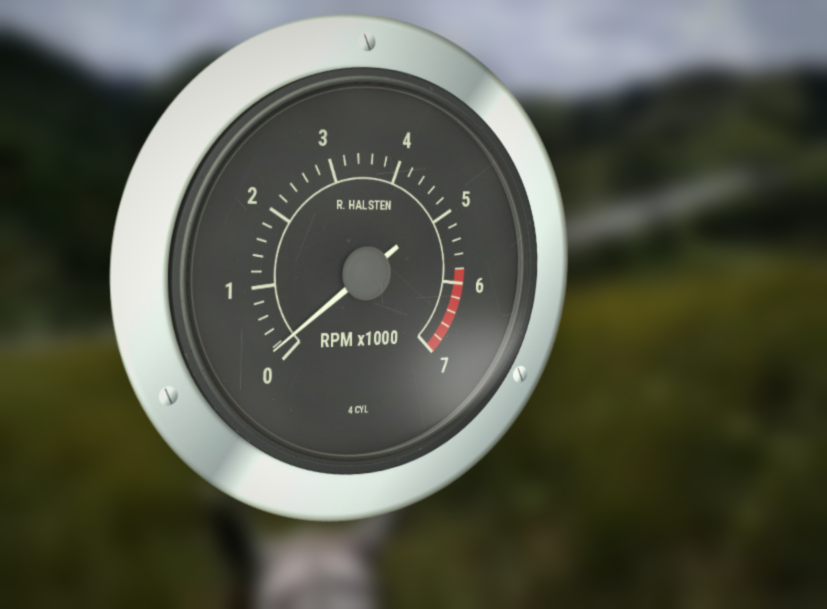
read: 200 rpm
